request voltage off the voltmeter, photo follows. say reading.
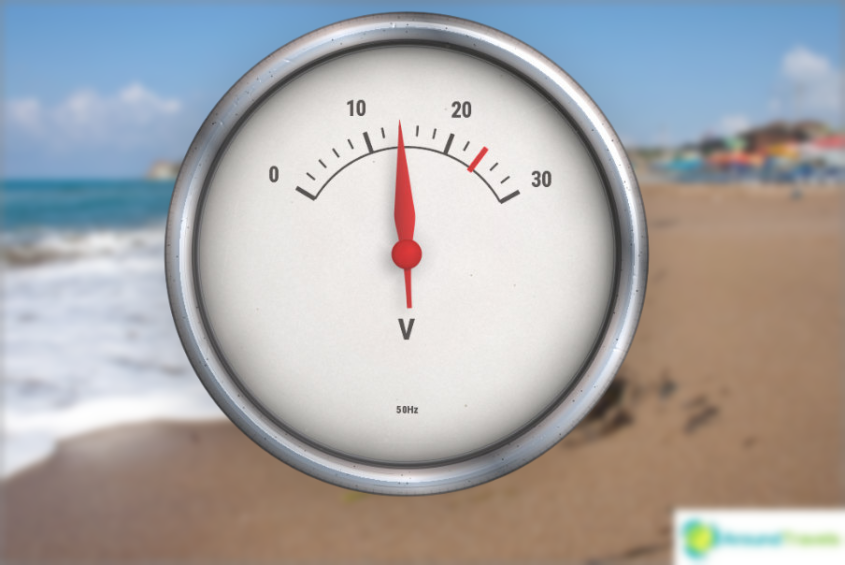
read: 14 V
